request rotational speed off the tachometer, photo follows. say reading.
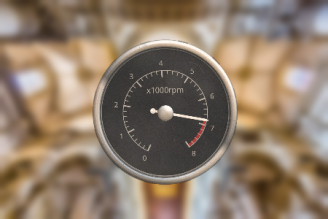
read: 6800 rpm
